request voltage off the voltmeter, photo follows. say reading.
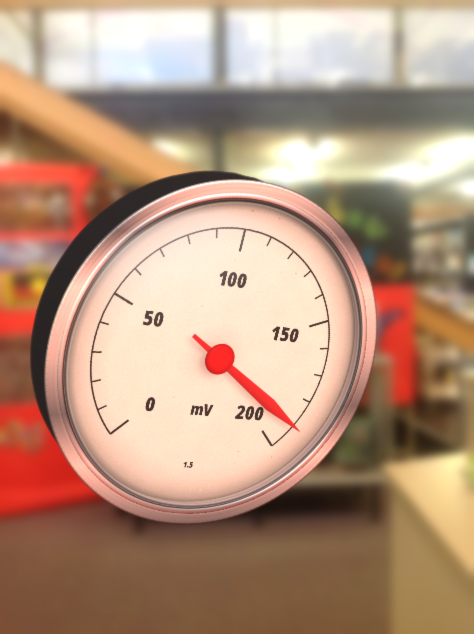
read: 190 mV
